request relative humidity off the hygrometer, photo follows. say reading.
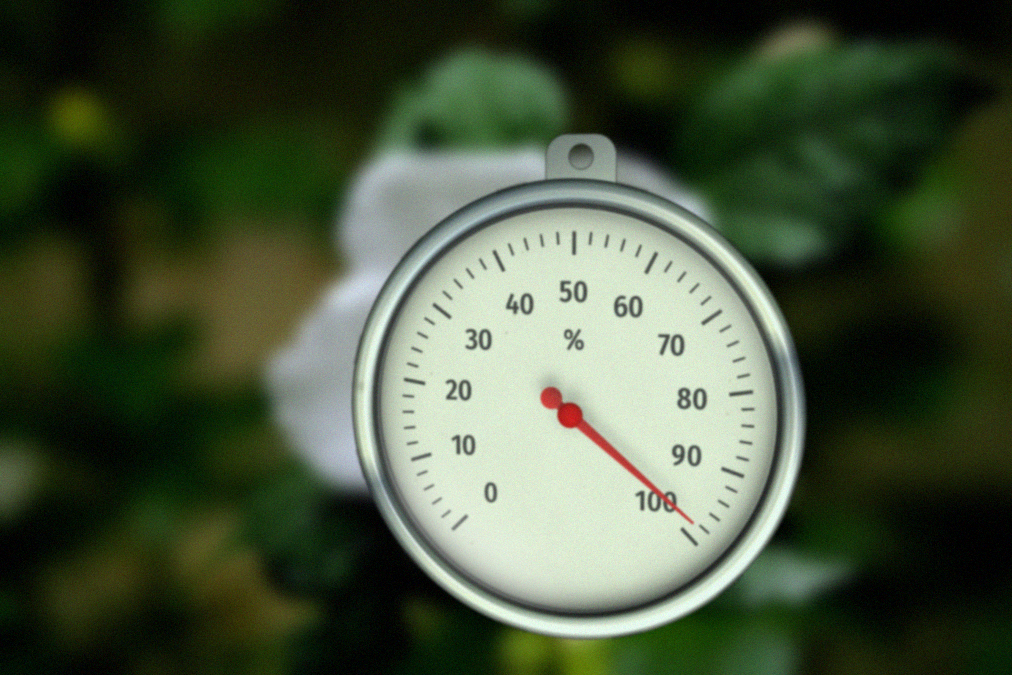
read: 98 %
